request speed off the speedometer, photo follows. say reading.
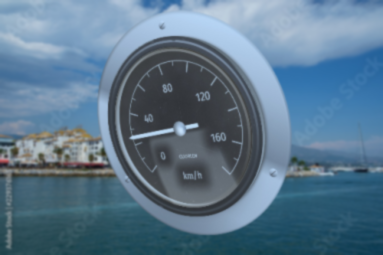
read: 25 km/h
